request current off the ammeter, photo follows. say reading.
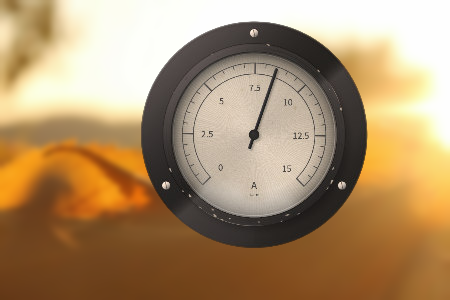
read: 8.5 A
